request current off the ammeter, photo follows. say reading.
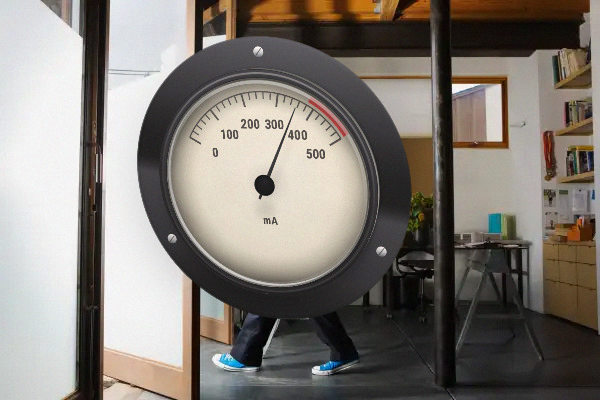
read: 360 mA
